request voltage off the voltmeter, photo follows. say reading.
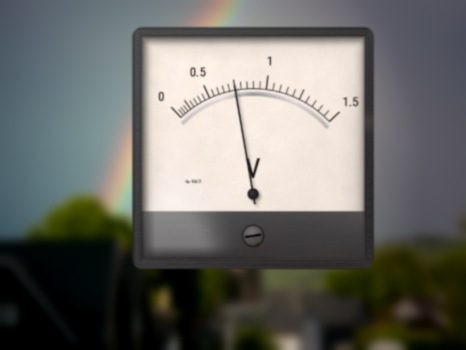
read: 0.75 V
